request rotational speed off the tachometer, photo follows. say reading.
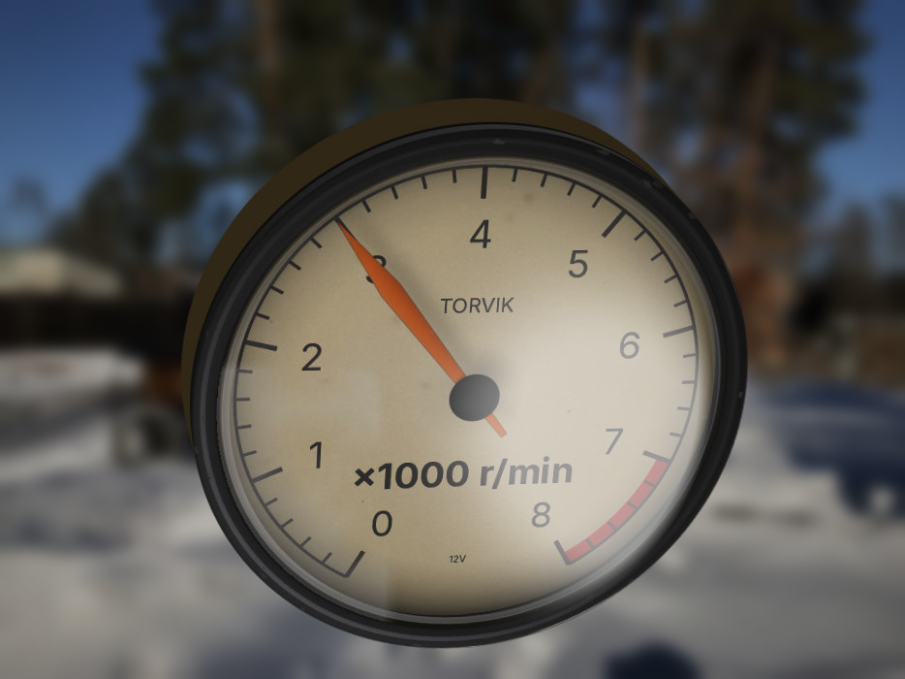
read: 3000 rpm
